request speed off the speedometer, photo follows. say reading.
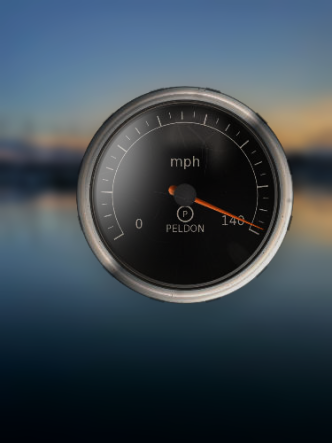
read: 137.5 mph
